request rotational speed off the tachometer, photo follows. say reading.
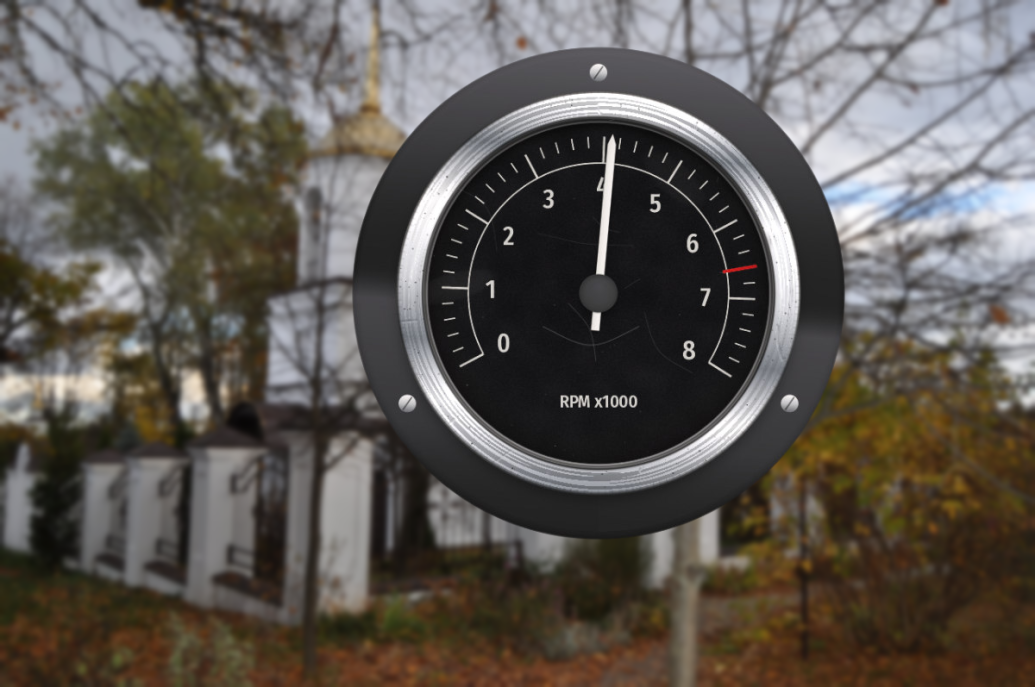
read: 4100 rpm
